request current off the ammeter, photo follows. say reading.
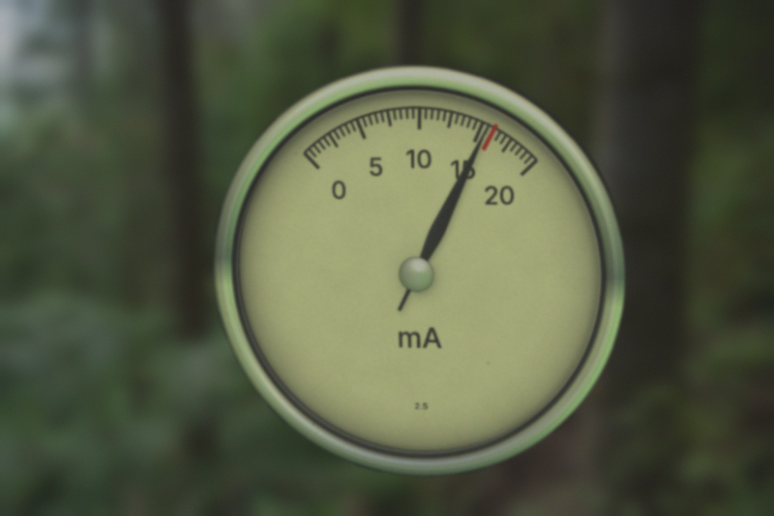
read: 15.5 mA
